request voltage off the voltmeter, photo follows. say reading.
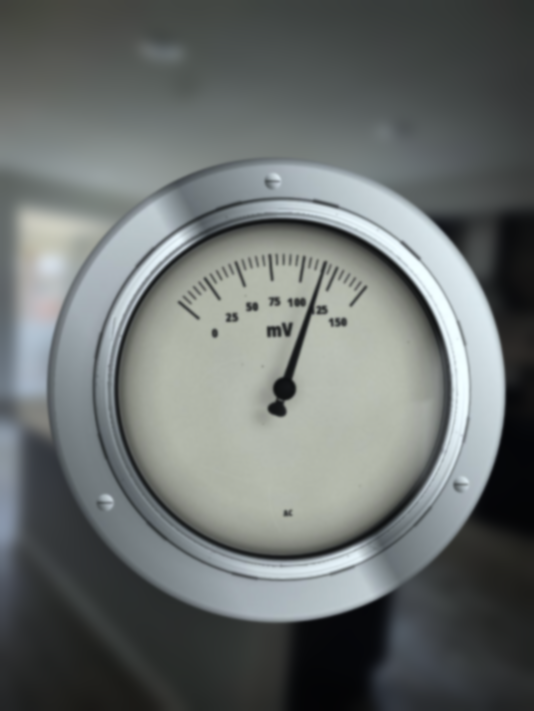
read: 115 mV
